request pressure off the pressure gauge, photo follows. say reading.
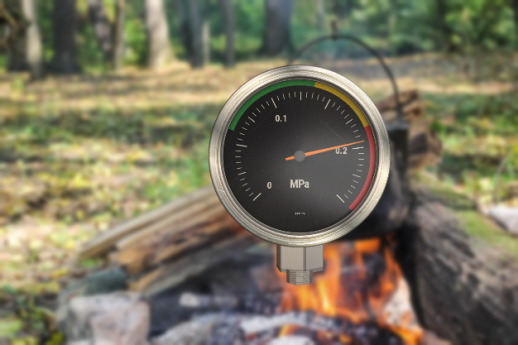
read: 0.195 MPa
